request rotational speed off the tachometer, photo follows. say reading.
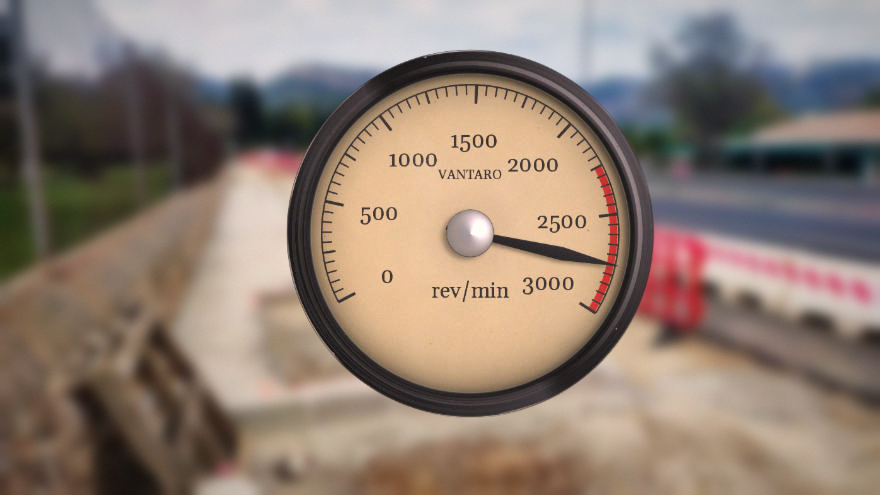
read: 2750 rpm
